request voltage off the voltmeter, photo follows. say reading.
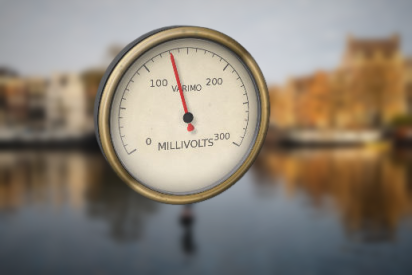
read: 130 mV
